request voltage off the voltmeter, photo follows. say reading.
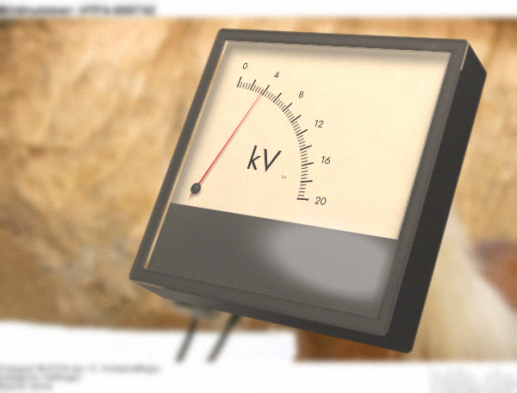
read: 4 kV
